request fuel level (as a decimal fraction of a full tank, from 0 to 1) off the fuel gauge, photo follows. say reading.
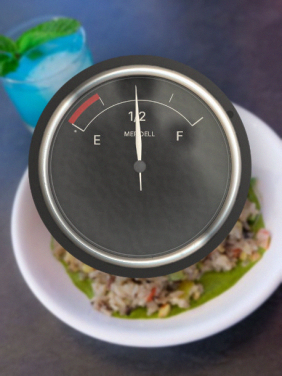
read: 0.5
